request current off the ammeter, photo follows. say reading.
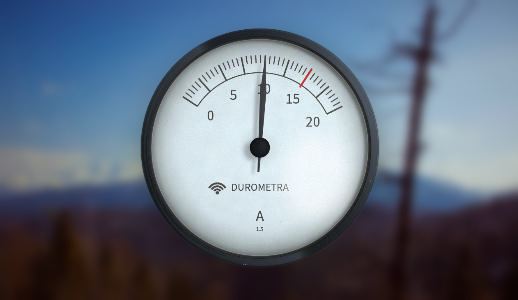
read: 10 A
